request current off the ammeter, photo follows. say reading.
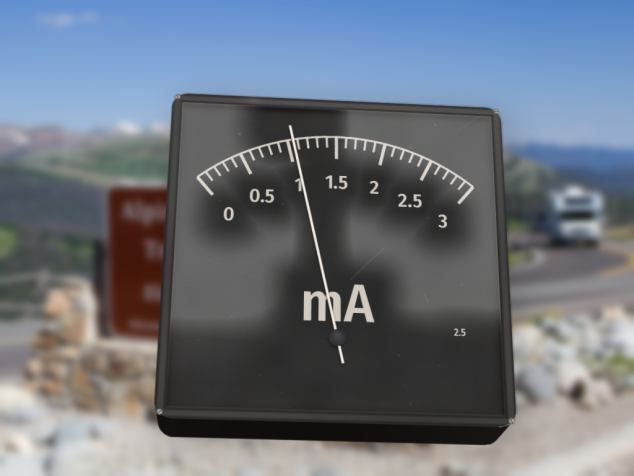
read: 1.05 mA
